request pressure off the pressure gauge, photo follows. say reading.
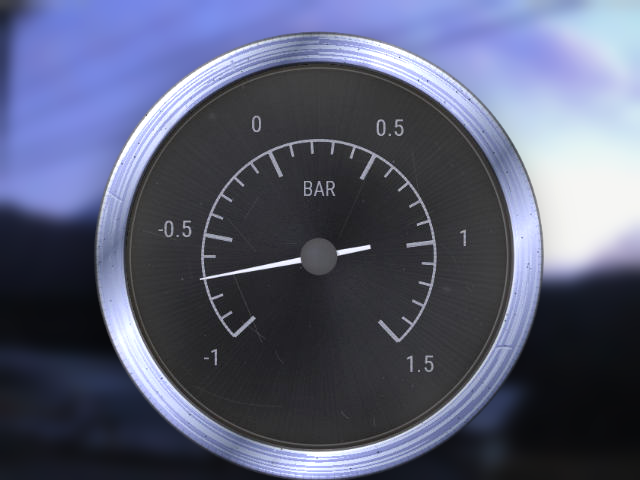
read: -0.7 bar
